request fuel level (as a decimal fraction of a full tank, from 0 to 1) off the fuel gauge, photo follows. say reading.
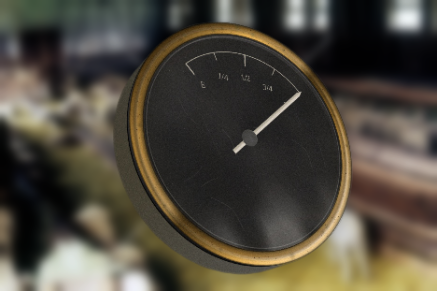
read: 1
